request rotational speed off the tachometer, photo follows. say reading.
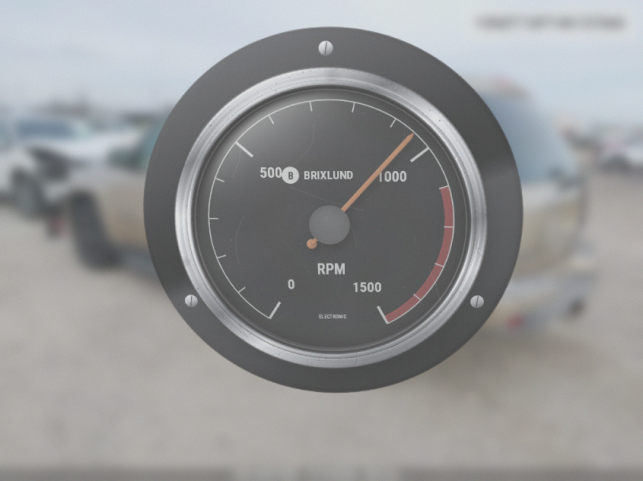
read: 950 rpm
